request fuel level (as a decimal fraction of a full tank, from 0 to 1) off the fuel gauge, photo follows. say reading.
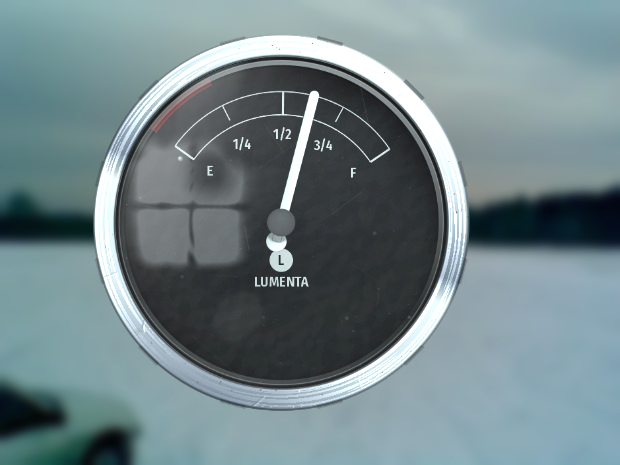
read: 0.625
